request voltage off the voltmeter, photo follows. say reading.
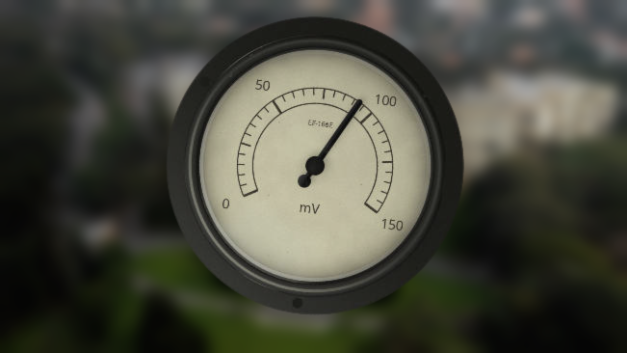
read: 92.5 mV
